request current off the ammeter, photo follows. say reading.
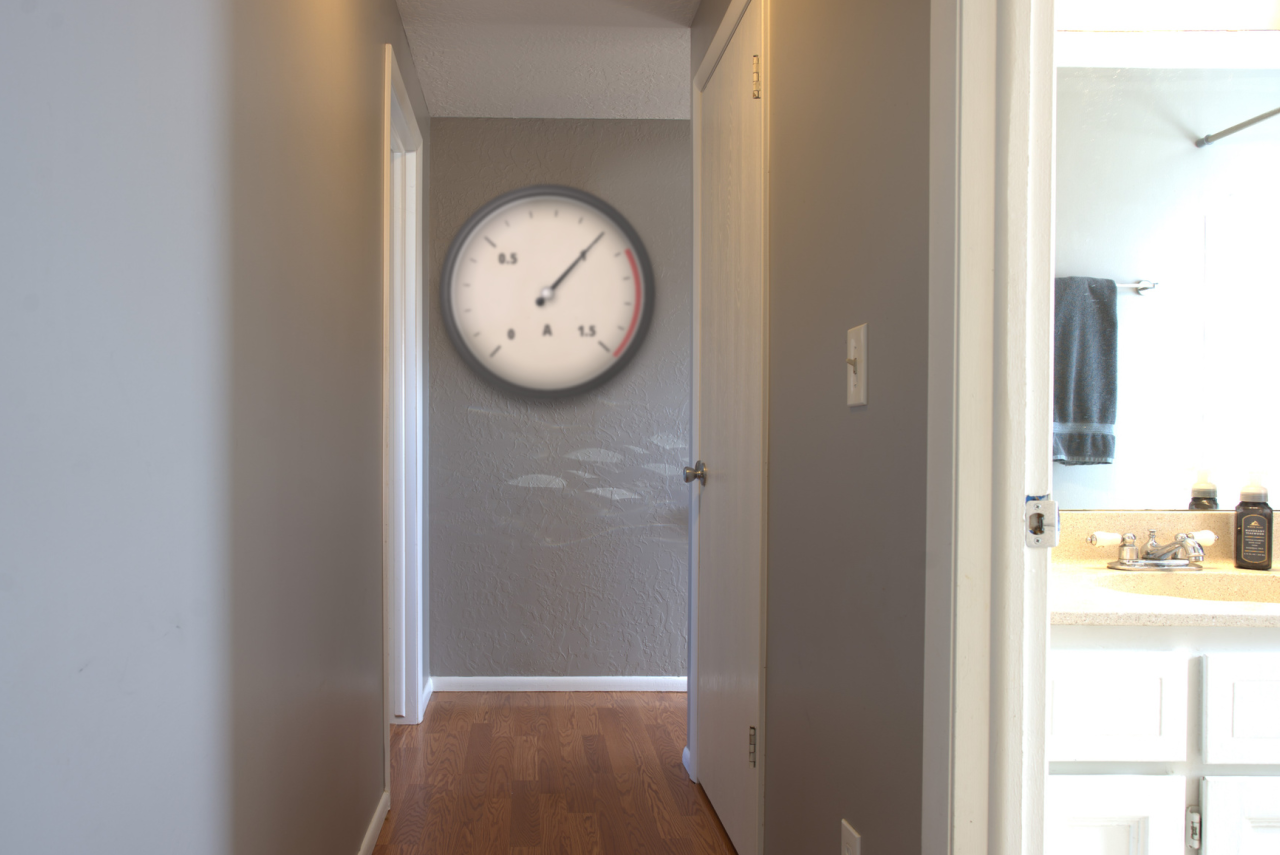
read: 1 A
